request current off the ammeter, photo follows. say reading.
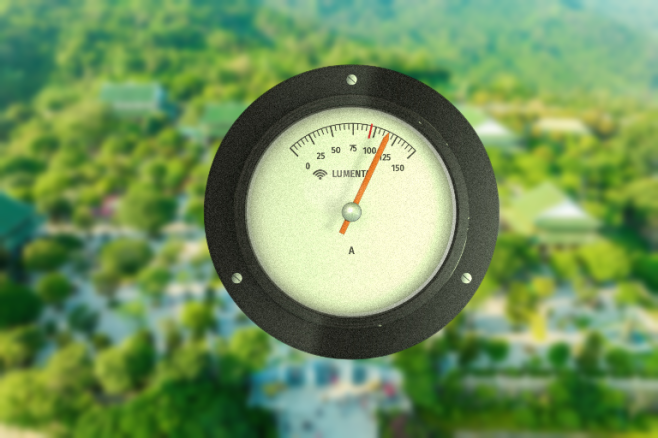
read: 115 A
